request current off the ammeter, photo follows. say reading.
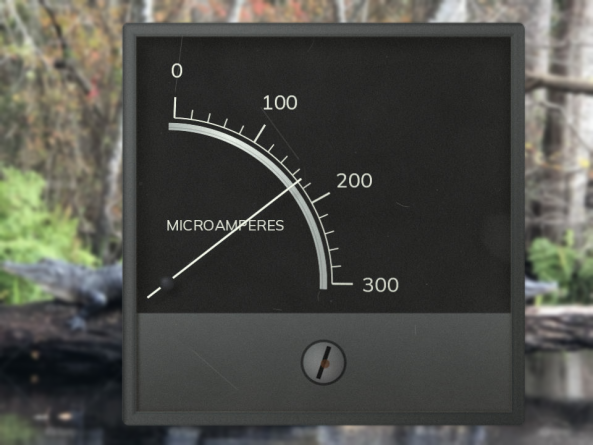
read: 170 µA
